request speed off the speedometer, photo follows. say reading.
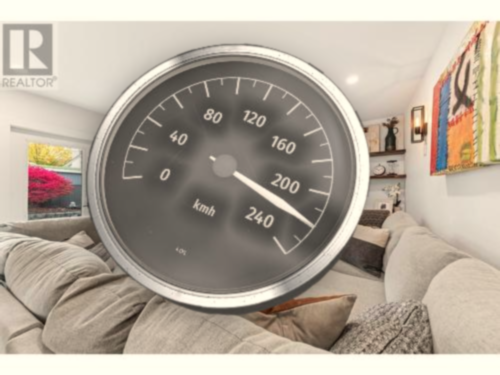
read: 220 km/h
